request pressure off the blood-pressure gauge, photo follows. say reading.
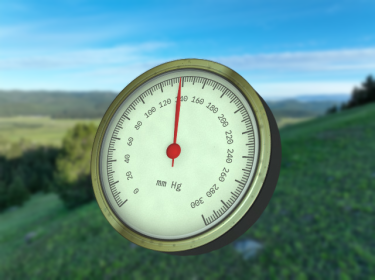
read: 140 mmHg
